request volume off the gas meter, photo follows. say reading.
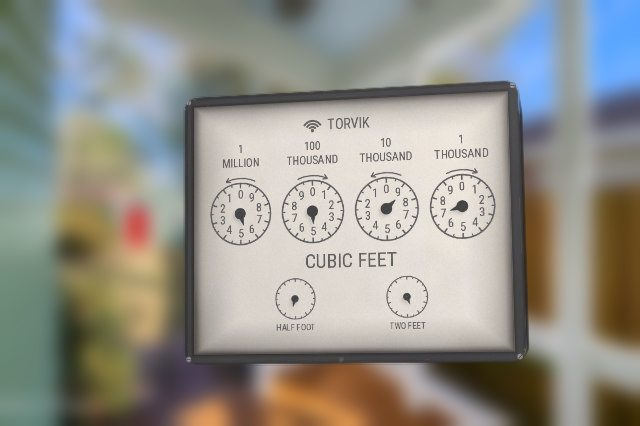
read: 548700 ft³
